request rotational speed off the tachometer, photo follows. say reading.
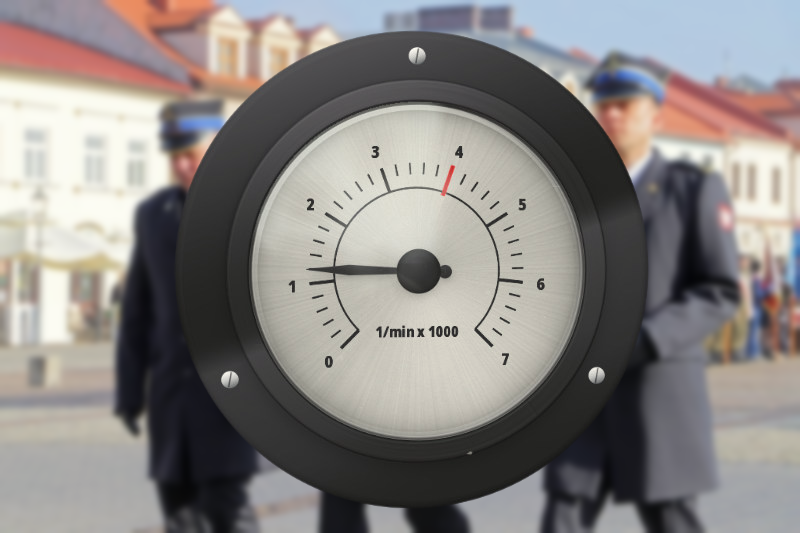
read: 1200 rpm
